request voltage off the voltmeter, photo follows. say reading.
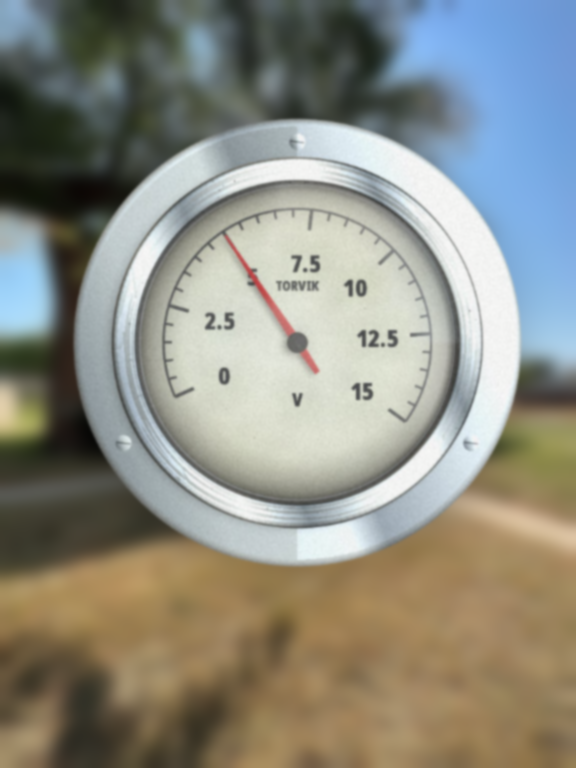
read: 5 V
